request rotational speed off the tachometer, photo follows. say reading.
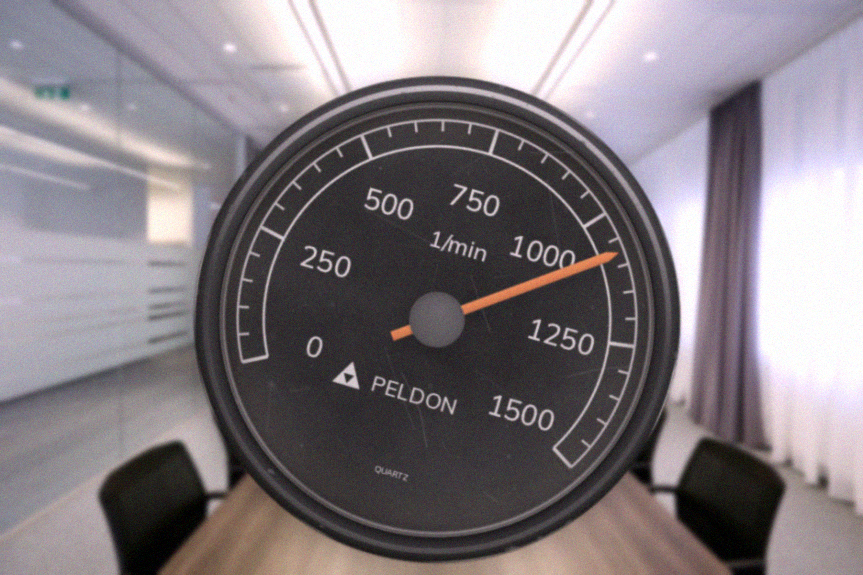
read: 1075 rpm
